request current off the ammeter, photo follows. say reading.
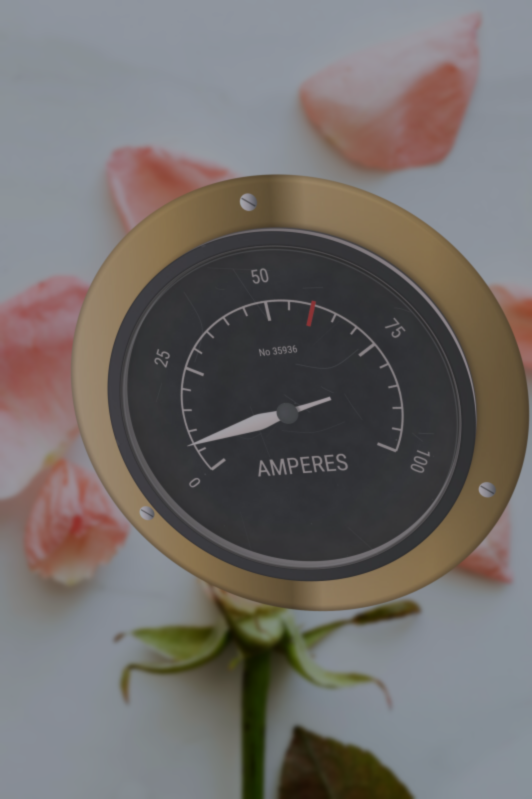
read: 7.5 A
